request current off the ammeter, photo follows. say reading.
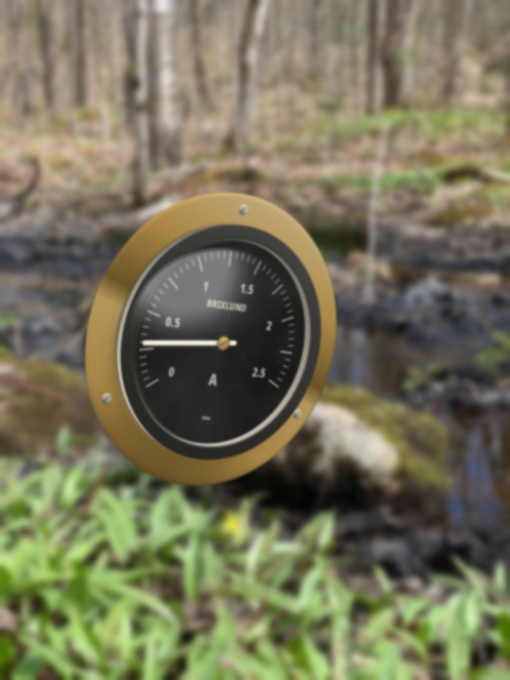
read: 0.3 A
